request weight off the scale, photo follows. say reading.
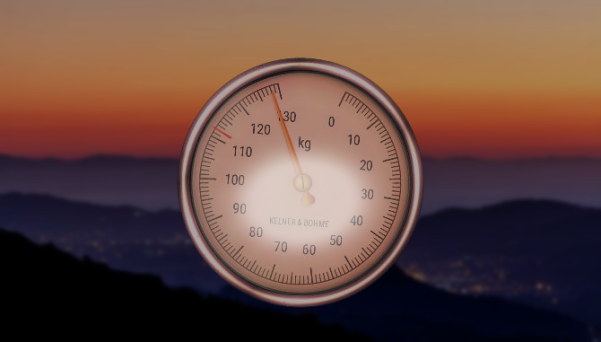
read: 128 kg
